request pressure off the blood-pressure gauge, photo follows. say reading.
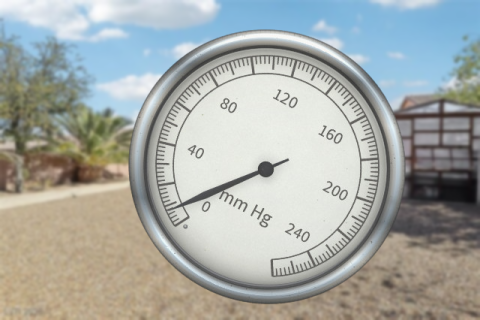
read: 8 mmHg
